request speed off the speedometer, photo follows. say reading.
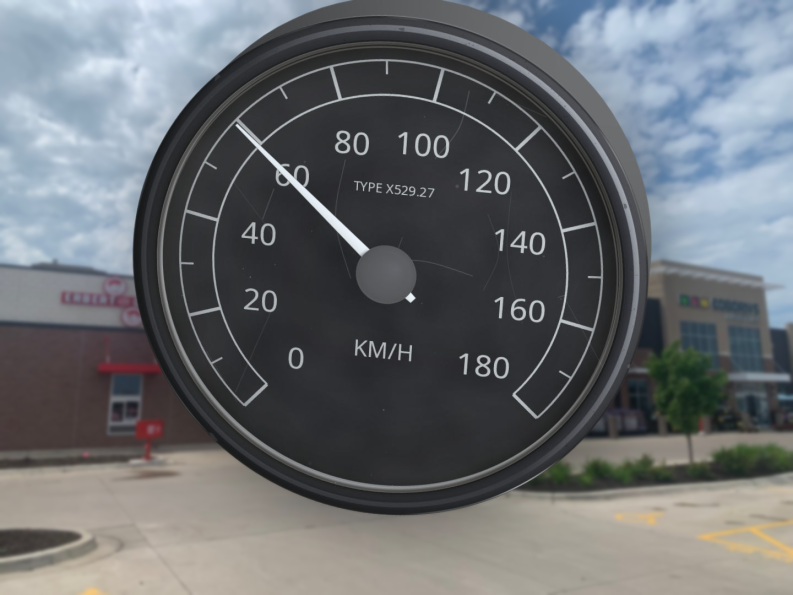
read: 60 km/h
